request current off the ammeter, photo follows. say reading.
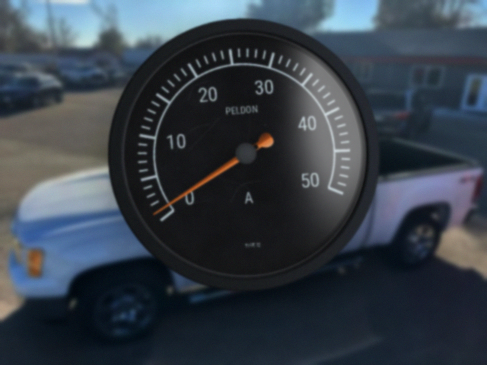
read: 1 A
